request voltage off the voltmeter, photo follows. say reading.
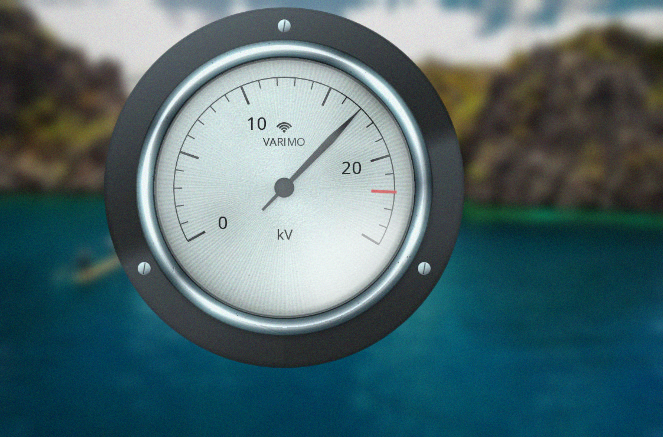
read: 17 kV
